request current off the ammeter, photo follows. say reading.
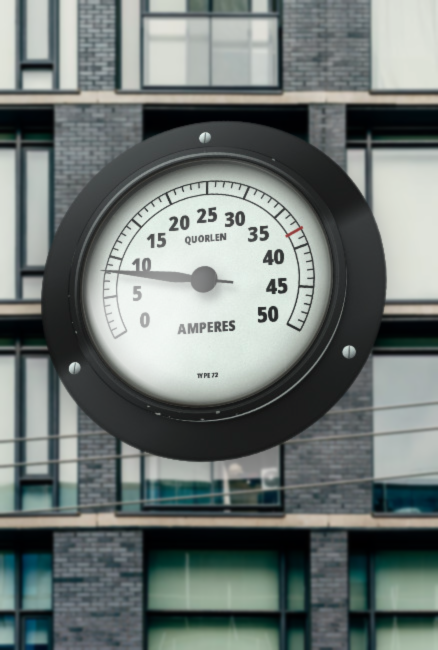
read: 8 A
